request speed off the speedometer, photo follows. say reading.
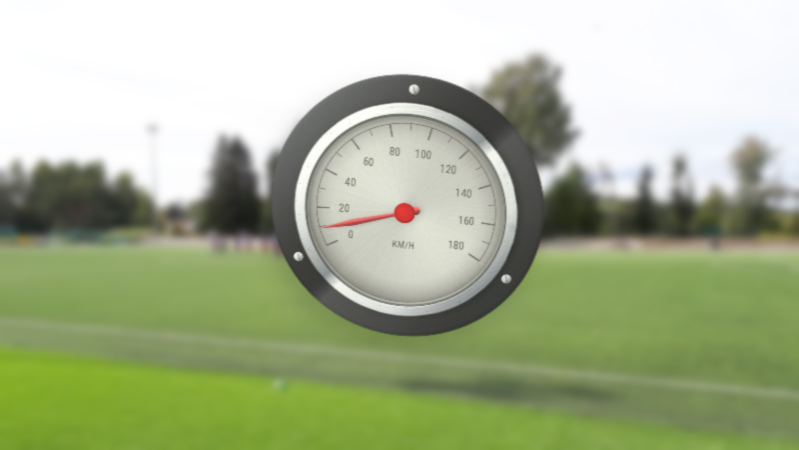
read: 10 km/h
